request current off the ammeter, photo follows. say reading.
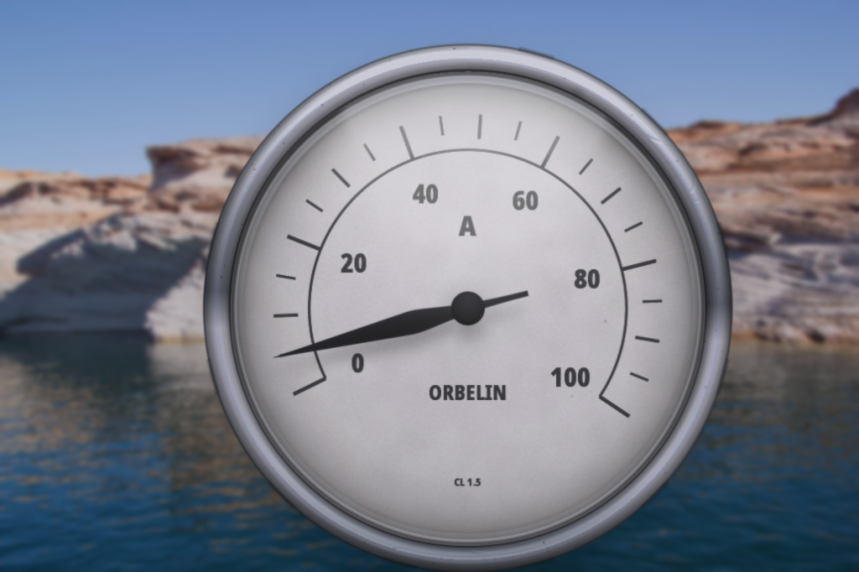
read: 5 A
